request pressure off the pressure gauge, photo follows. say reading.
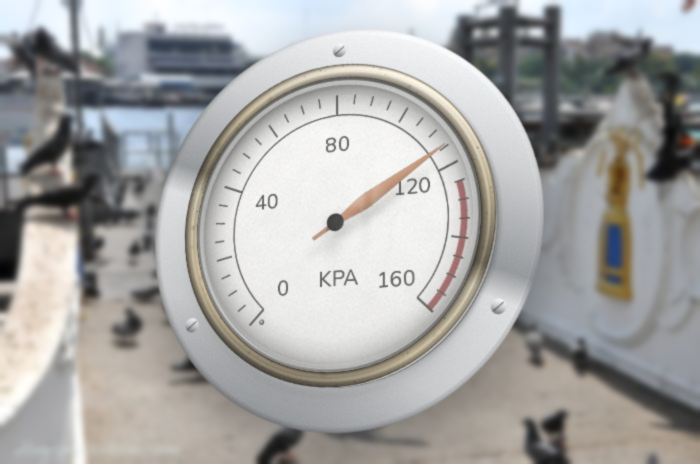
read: 115 kPa
